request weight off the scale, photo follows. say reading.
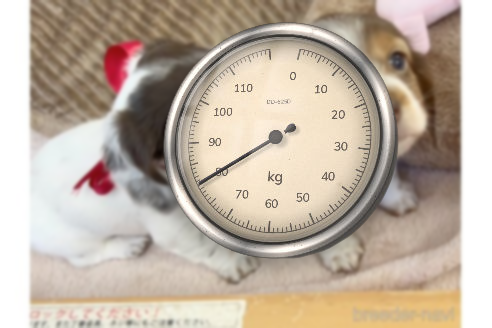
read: 80 kg
